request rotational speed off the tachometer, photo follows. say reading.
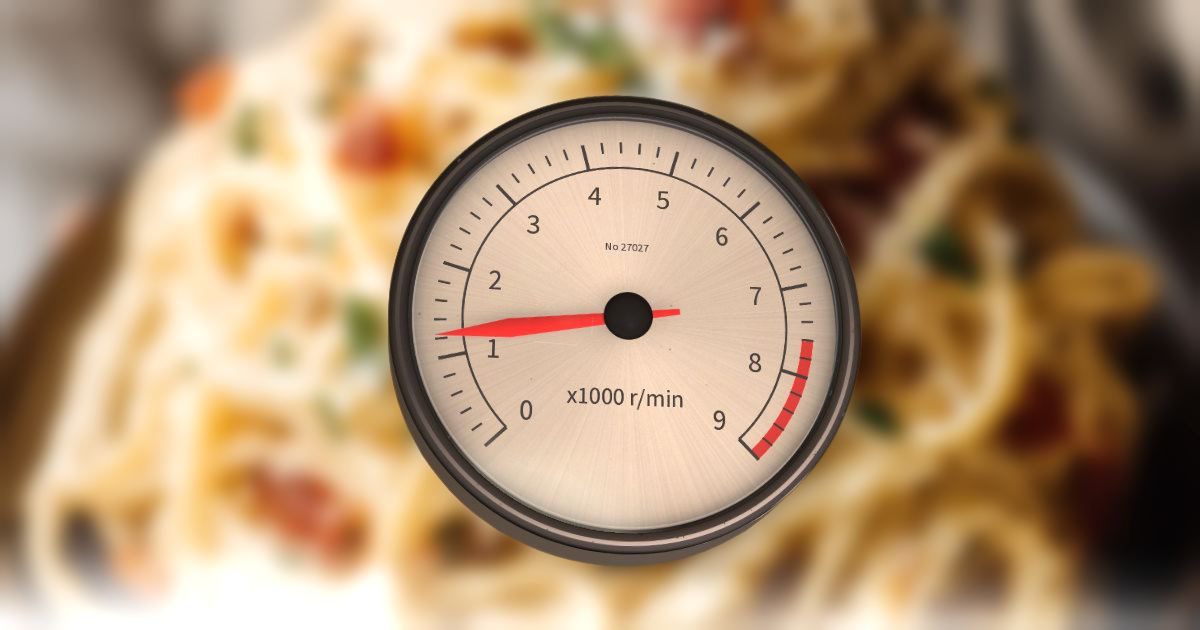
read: 1200 rpm
